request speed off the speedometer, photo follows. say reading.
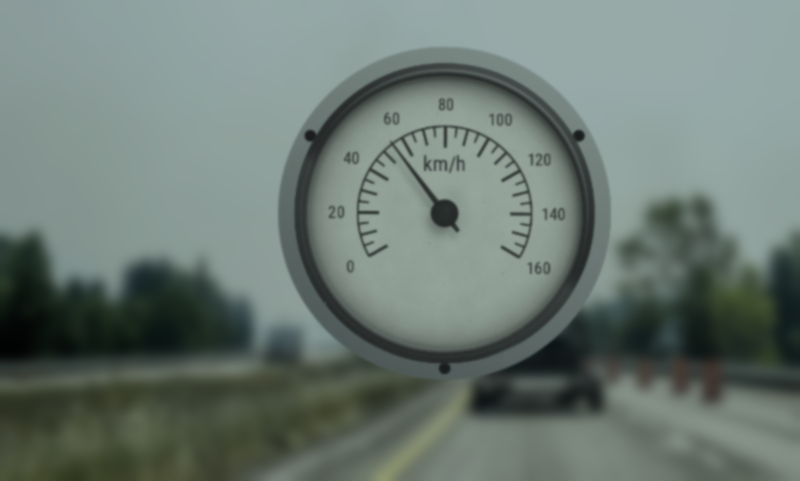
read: 55 km/h
